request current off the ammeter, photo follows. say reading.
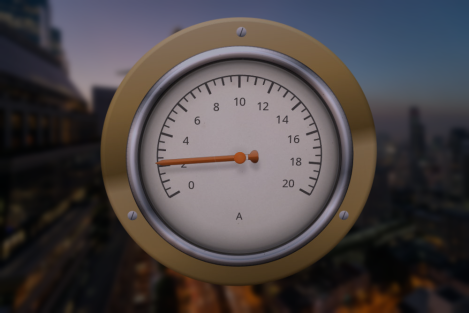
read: 2.25 A
